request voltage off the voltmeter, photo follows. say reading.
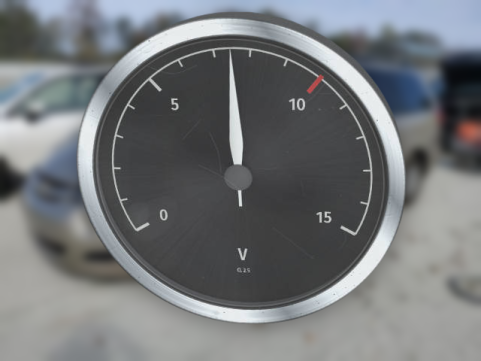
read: 7.5 V
